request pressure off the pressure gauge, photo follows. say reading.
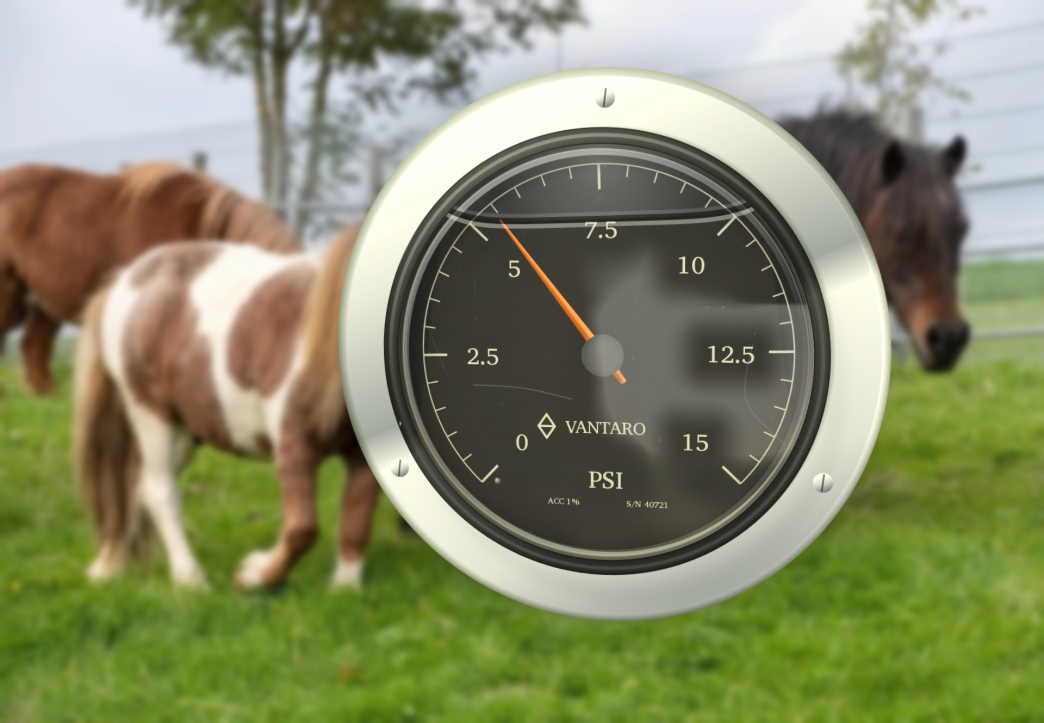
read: 5.5 psi
